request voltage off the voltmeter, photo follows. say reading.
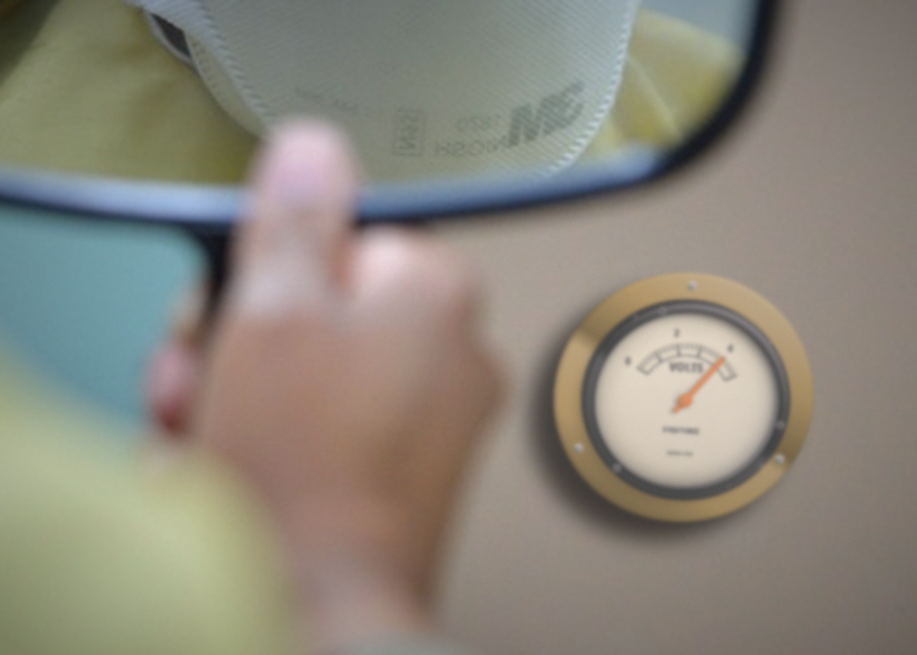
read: 4 V
